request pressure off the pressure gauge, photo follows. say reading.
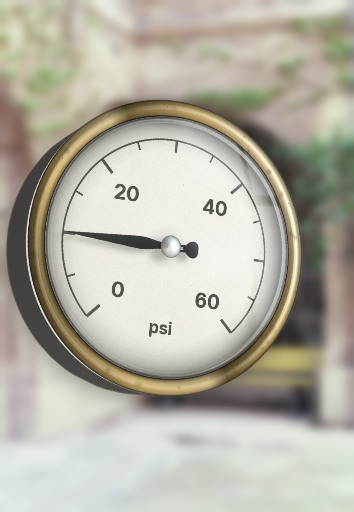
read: 10 psi
